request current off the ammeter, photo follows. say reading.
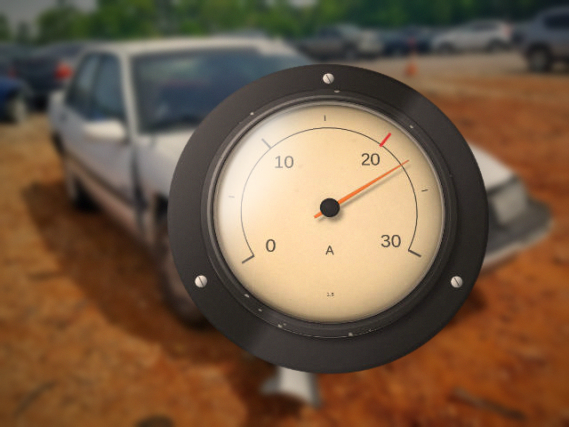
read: 22.5 A
